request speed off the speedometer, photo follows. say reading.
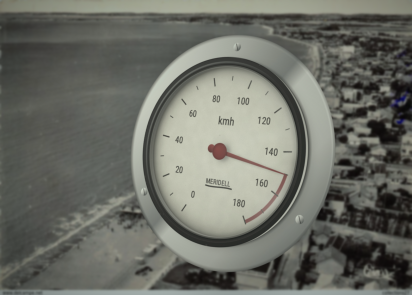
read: 150 km/h
